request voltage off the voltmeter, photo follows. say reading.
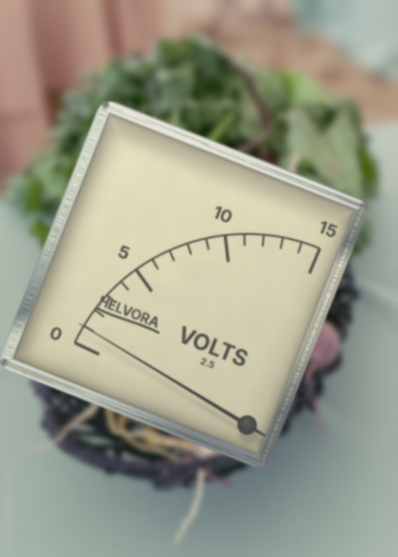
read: 1 V
